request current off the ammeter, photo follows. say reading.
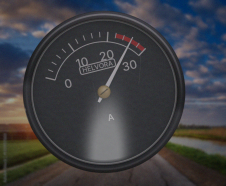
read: 26 A
